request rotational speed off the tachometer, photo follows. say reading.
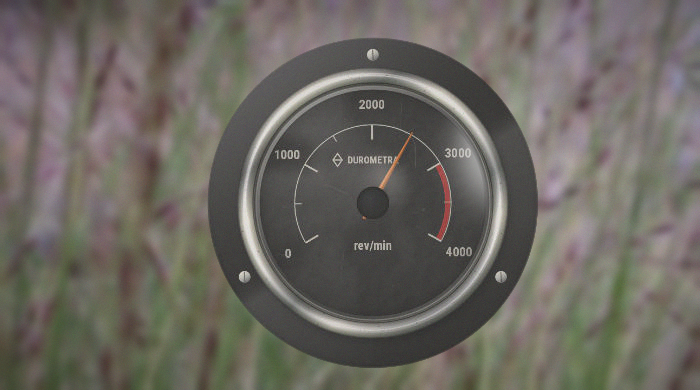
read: 2500 rpm
